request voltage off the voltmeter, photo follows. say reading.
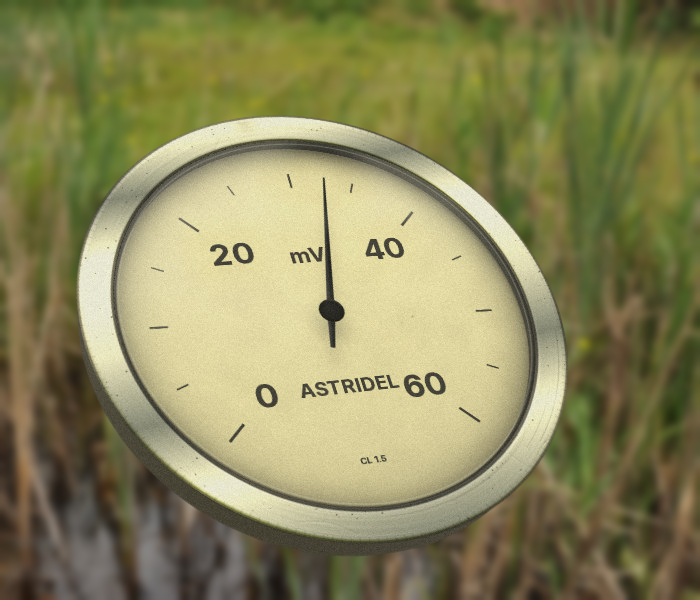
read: 32.5 mV
